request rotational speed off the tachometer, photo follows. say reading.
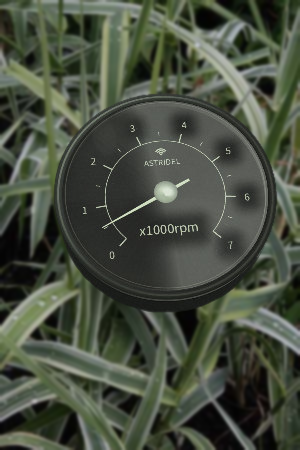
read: 500 rpm
